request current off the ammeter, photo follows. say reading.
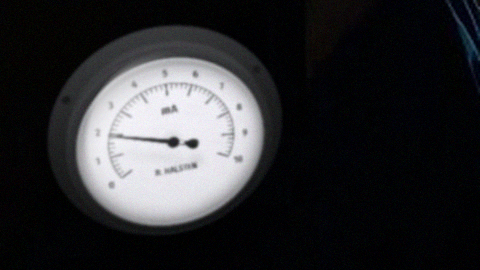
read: 2 mA
